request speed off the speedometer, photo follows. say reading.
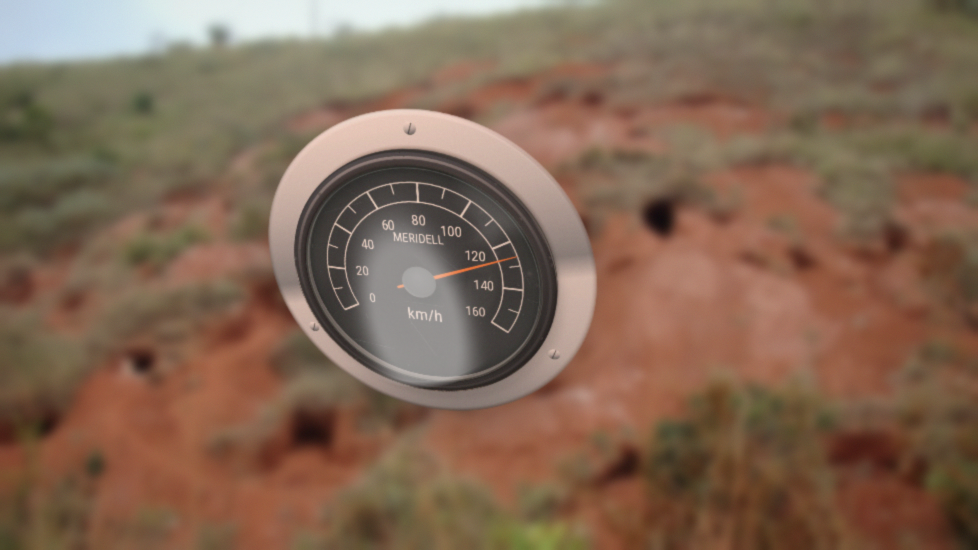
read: 125 km/h
